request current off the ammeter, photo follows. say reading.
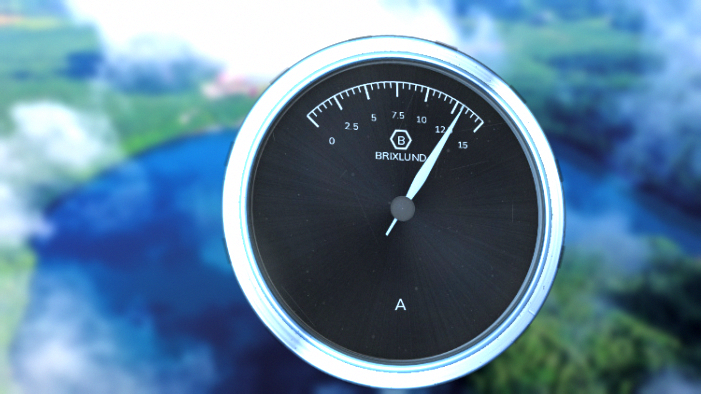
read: 13 A
